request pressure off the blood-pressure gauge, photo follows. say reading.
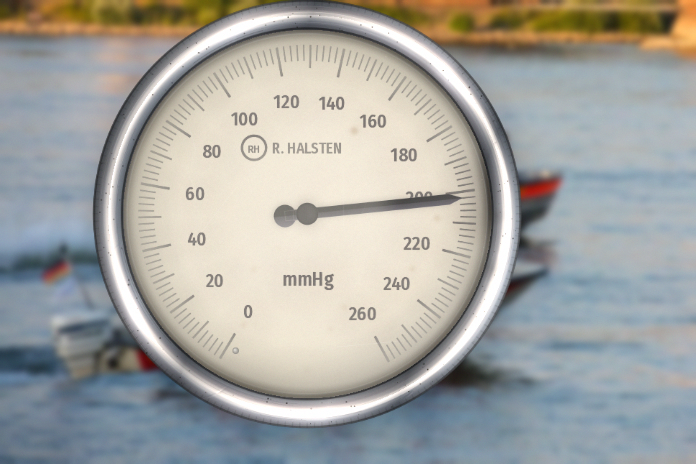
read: 202 mmHg
